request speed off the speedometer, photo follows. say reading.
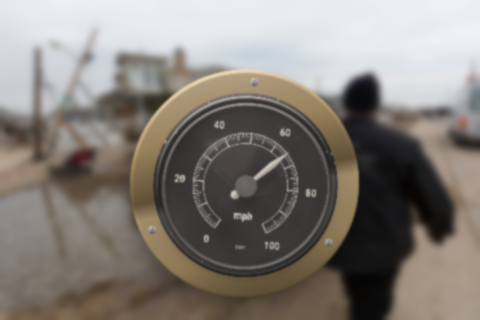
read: 65 mph
